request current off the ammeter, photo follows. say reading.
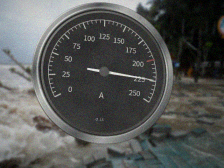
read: 225 A
